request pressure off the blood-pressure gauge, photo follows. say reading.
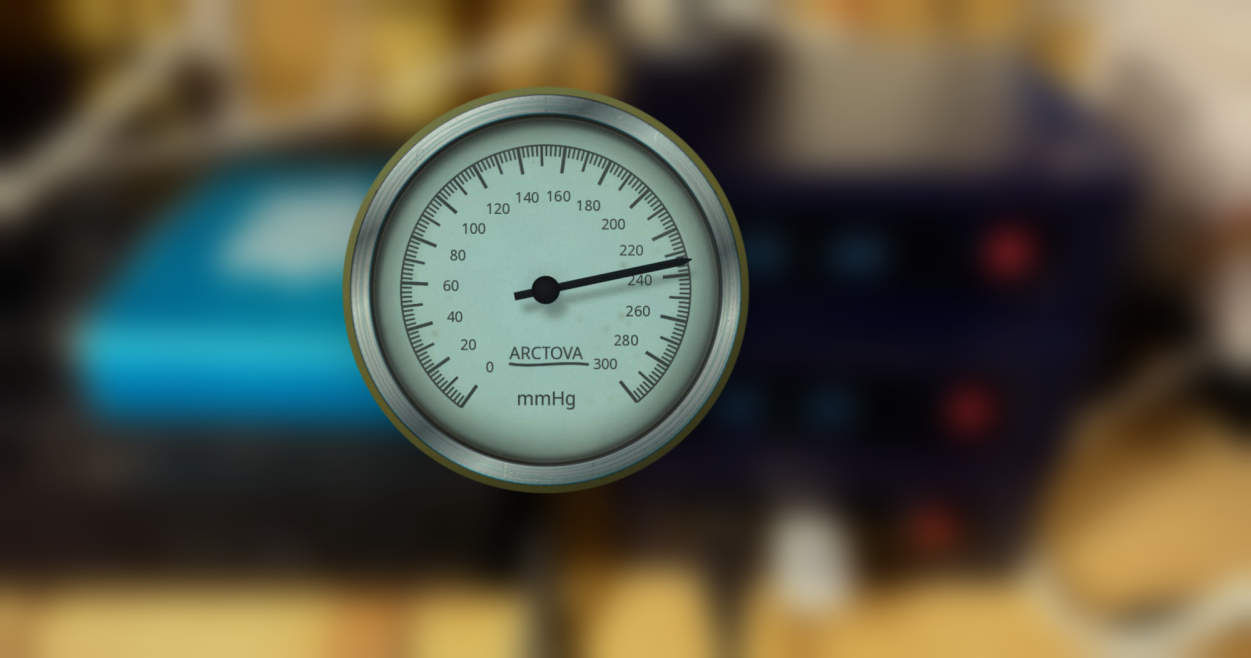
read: 234 mmHg
